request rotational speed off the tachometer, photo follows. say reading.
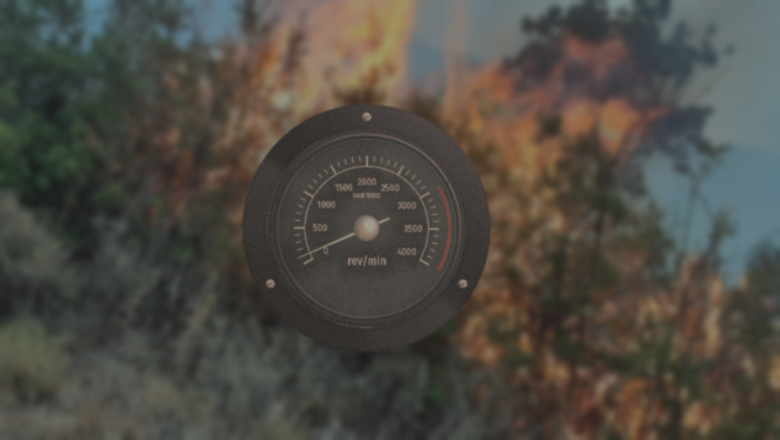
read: 100 rpm
